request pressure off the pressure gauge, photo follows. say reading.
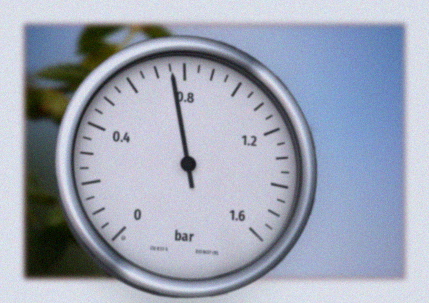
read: 0.75 bar
